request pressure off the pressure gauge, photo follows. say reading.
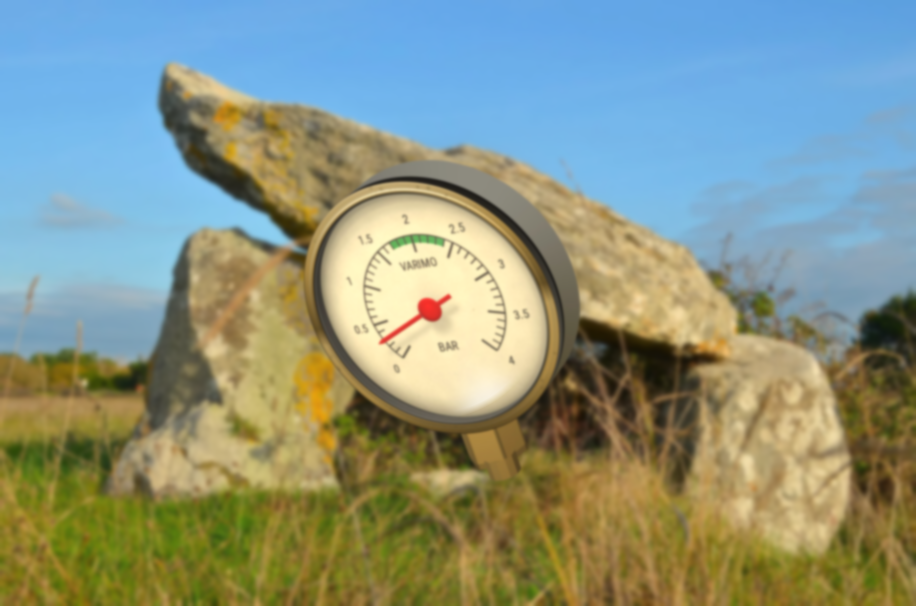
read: 0.3 bar
